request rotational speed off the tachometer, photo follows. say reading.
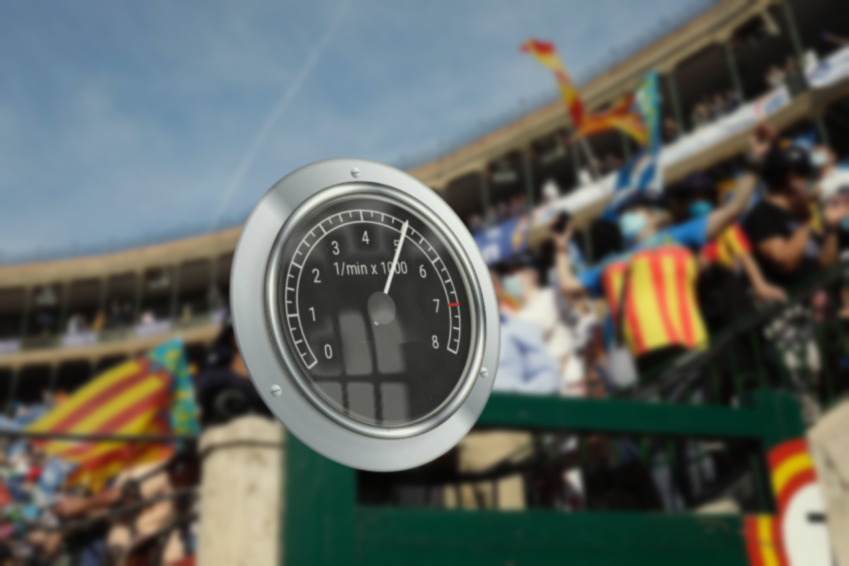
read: 5000 rpm
